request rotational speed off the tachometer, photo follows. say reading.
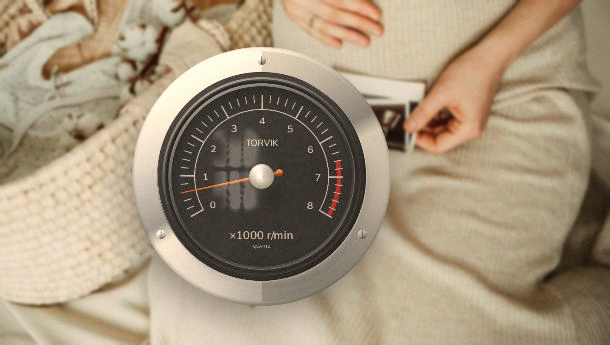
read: 600 rpm
